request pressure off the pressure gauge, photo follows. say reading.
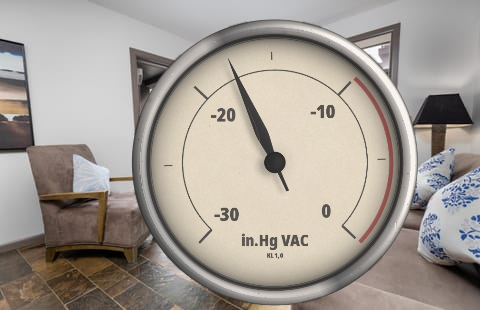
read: -17.5 inHg
